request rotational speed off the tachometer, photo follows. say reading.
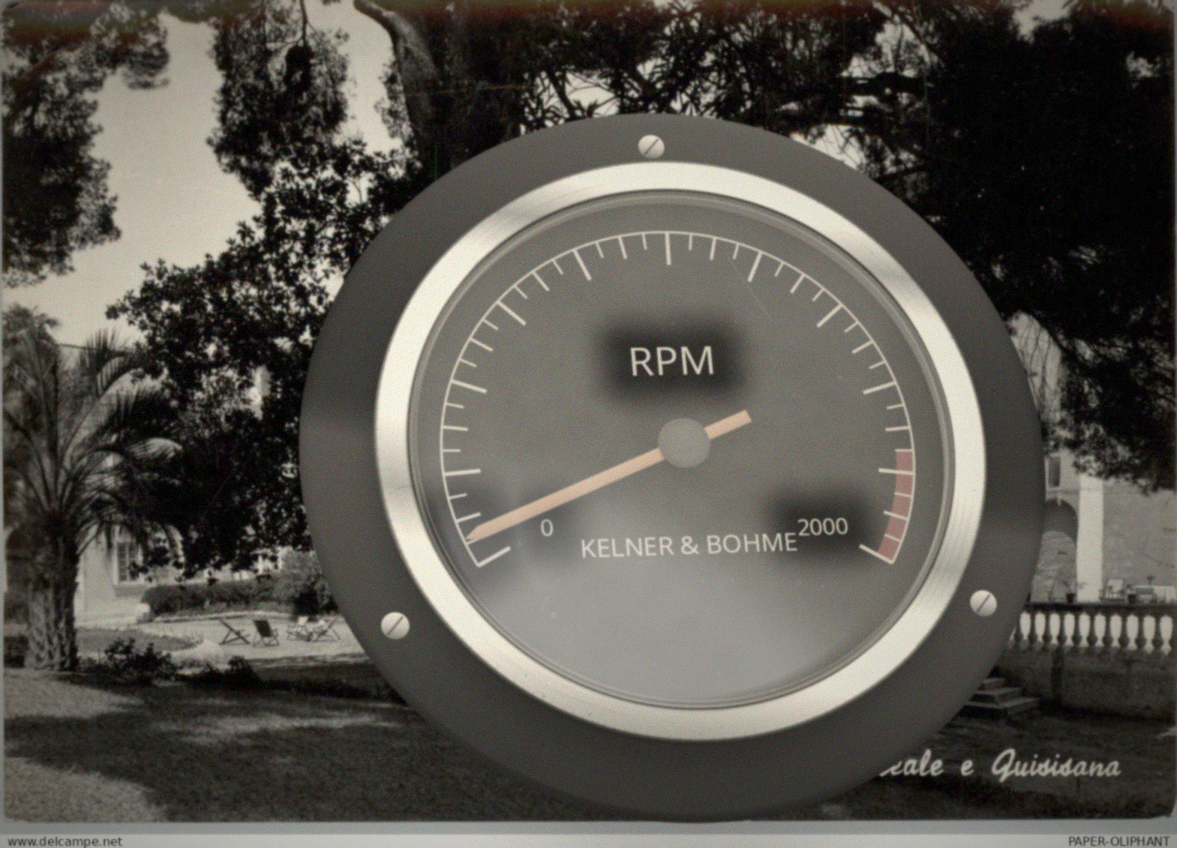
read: 50 rpm
